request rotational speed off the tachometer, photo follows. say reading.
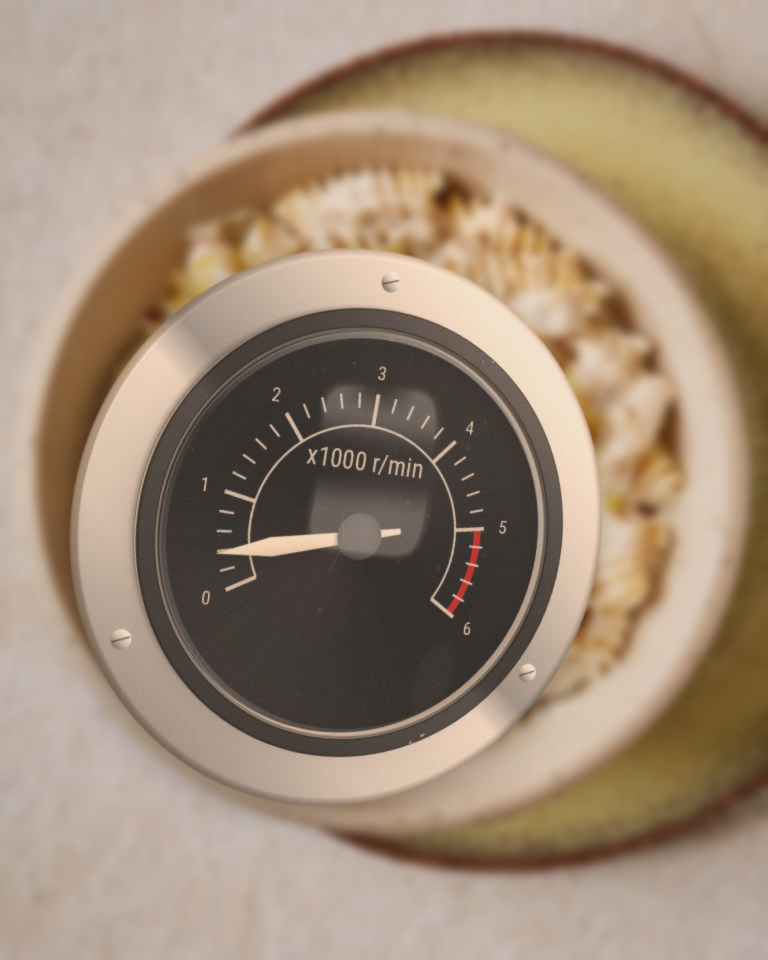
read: 400 rpm
